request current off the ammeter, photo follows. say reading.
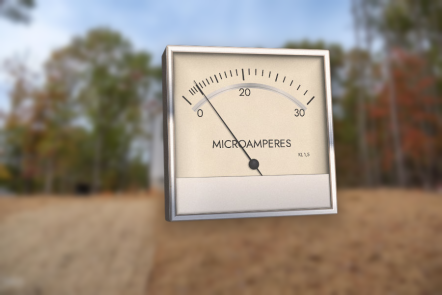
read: 10 µA
